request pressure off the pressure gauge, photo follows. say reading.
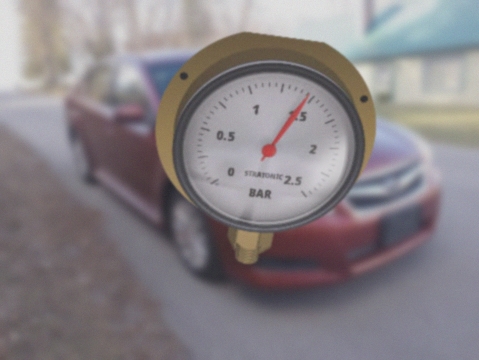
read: 1.45 bar
